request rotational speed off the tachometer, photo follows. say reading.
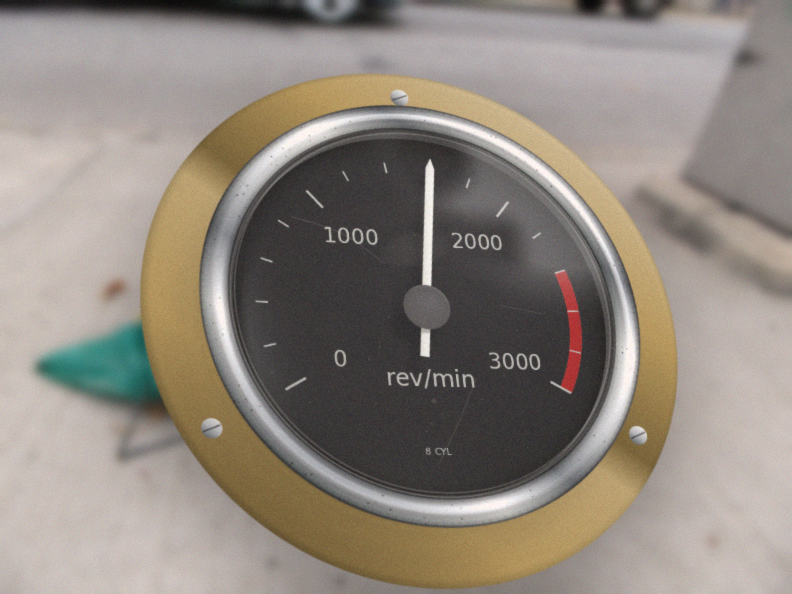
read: 1600 rpm
